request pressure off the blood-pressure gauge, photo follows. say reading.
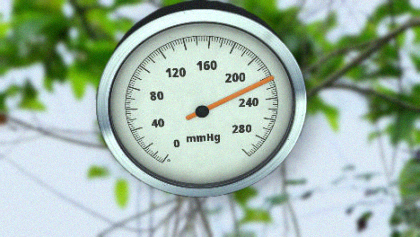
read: 220 mmHg
